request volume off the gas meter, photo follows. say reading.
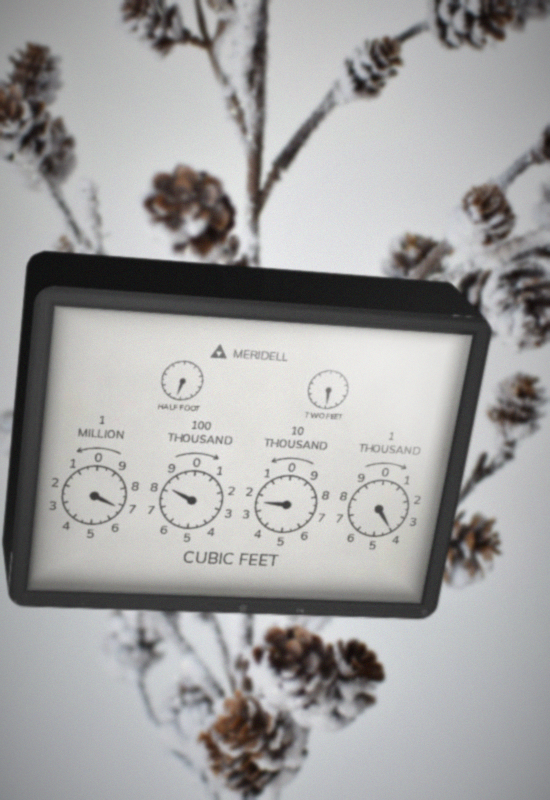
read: 682400 ft³
